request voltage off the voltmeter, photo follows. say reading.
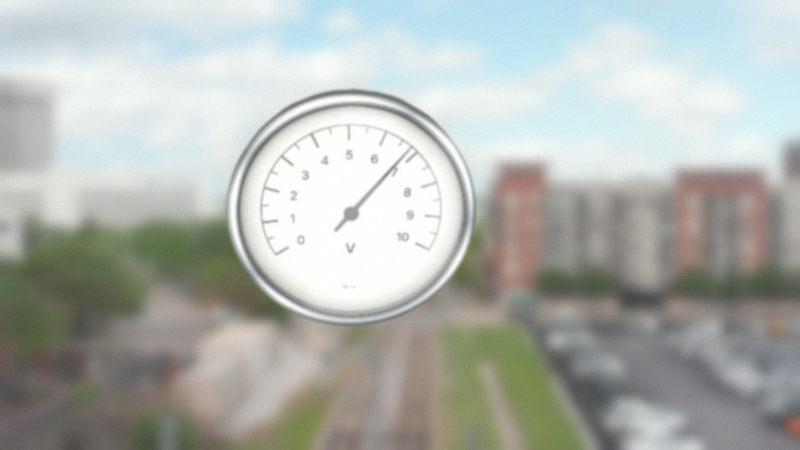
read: 6.75 V
